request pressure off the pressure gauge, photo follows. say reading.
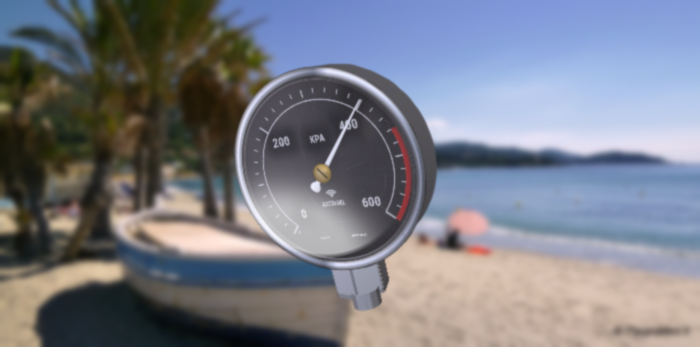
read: 400 kPa
